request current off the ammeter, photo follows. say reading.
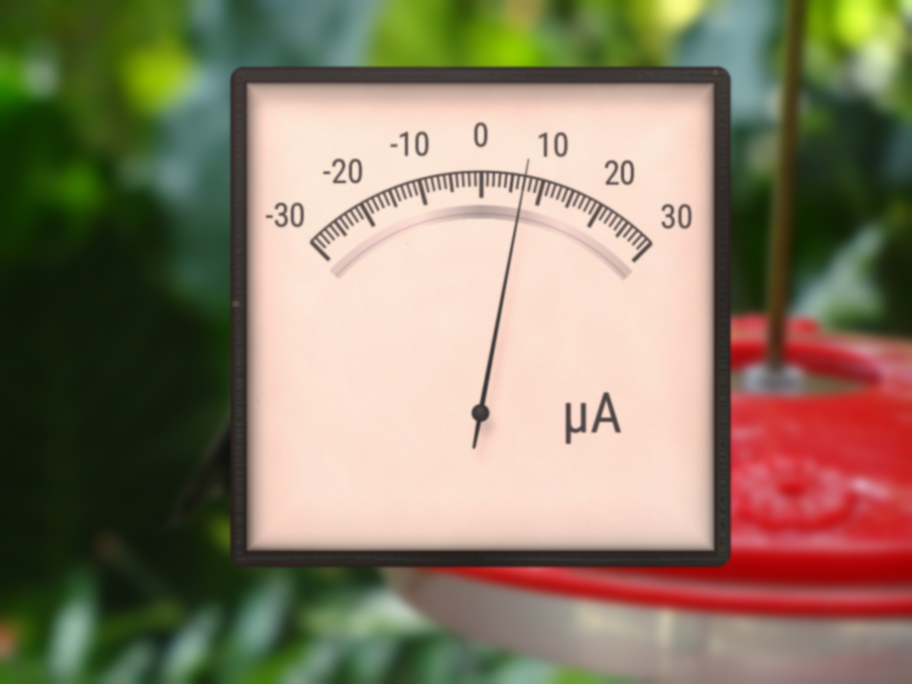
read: 7 µA
